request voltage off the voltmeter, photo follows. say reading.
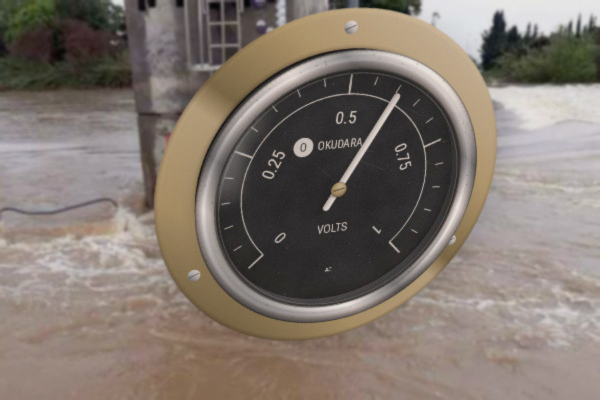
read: 0.6 V
